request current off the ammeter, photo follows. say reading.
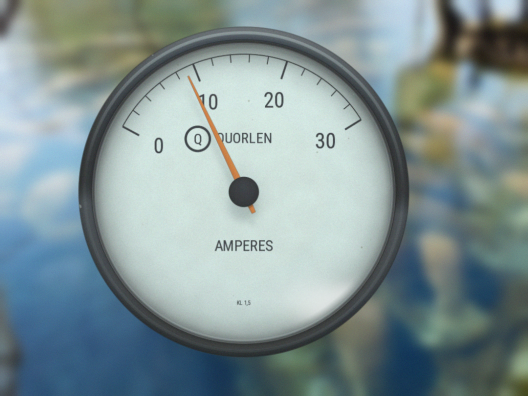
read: 9 A
